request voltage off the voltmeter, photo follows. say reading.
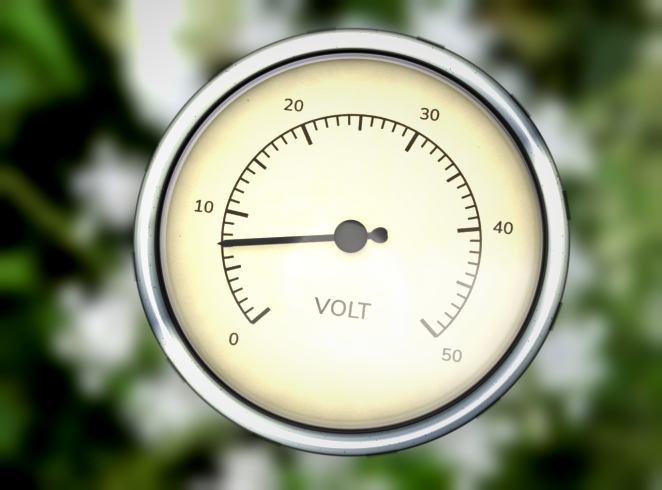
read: 7 V
